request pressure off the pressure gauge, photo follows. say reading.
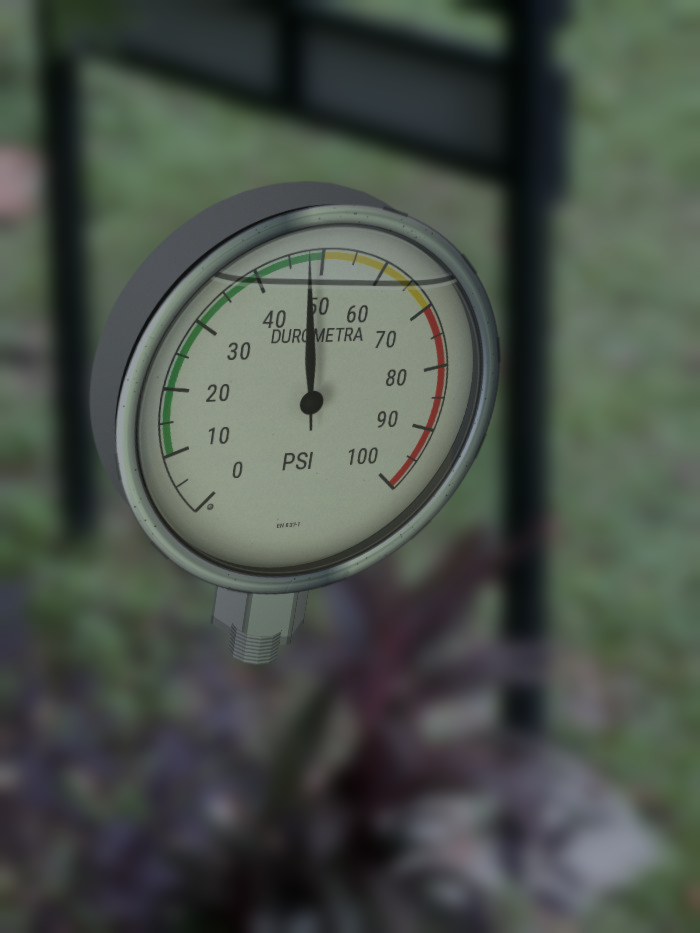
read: 47.5 psi
